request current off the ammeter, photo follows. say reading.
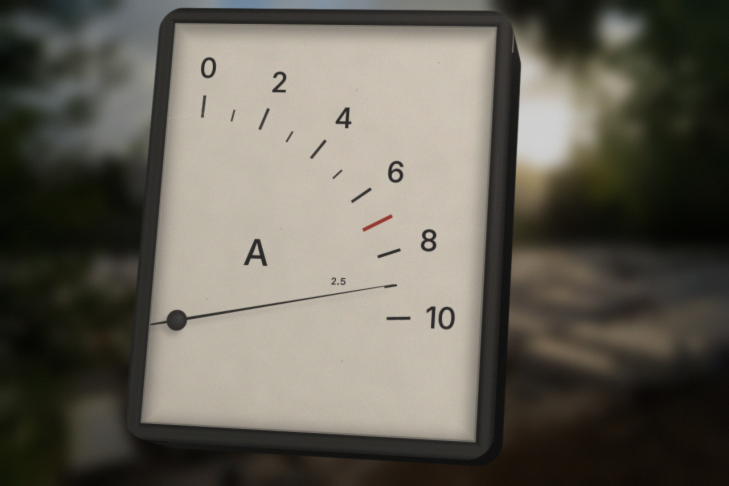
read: 9 A
